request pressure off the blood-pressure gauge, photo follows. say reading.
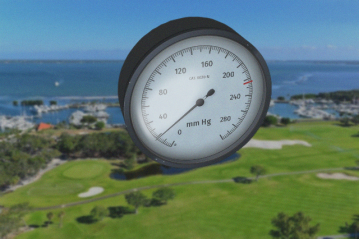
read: 20 mmHg
